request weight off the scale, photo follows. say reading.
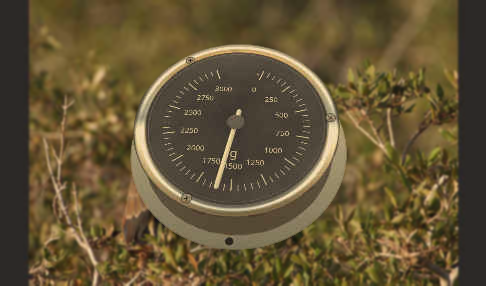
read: 1600 g
